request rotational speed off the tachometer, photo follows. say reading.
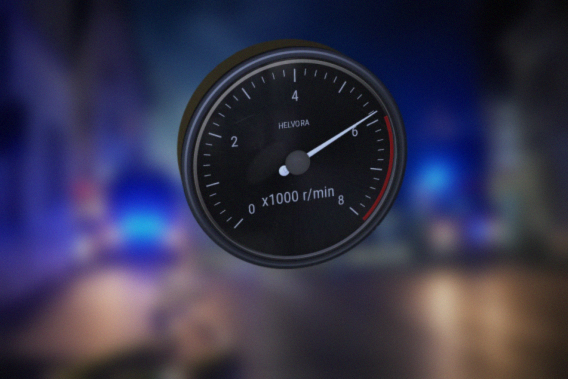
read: 5800 rpm
